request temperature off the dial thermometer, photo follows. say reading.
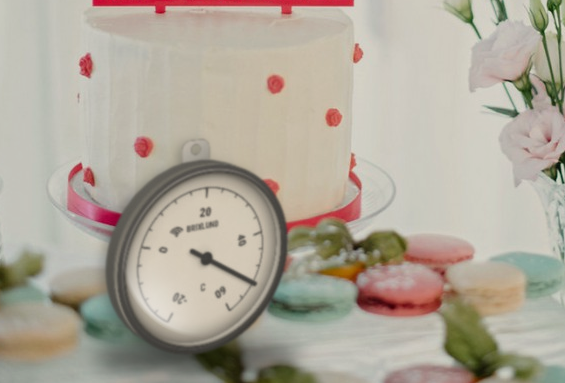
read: 52 °C
